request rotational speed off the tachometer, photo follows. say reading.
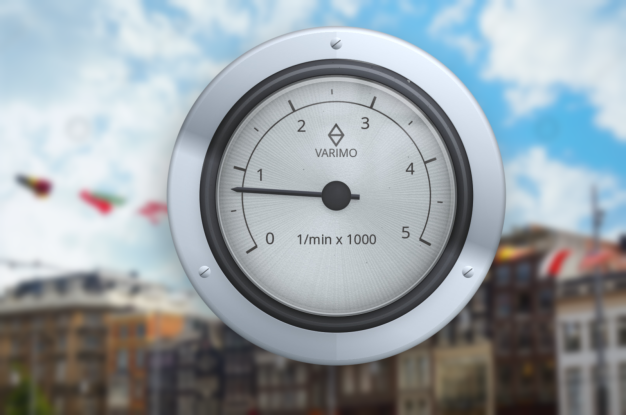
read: 750 rpm
